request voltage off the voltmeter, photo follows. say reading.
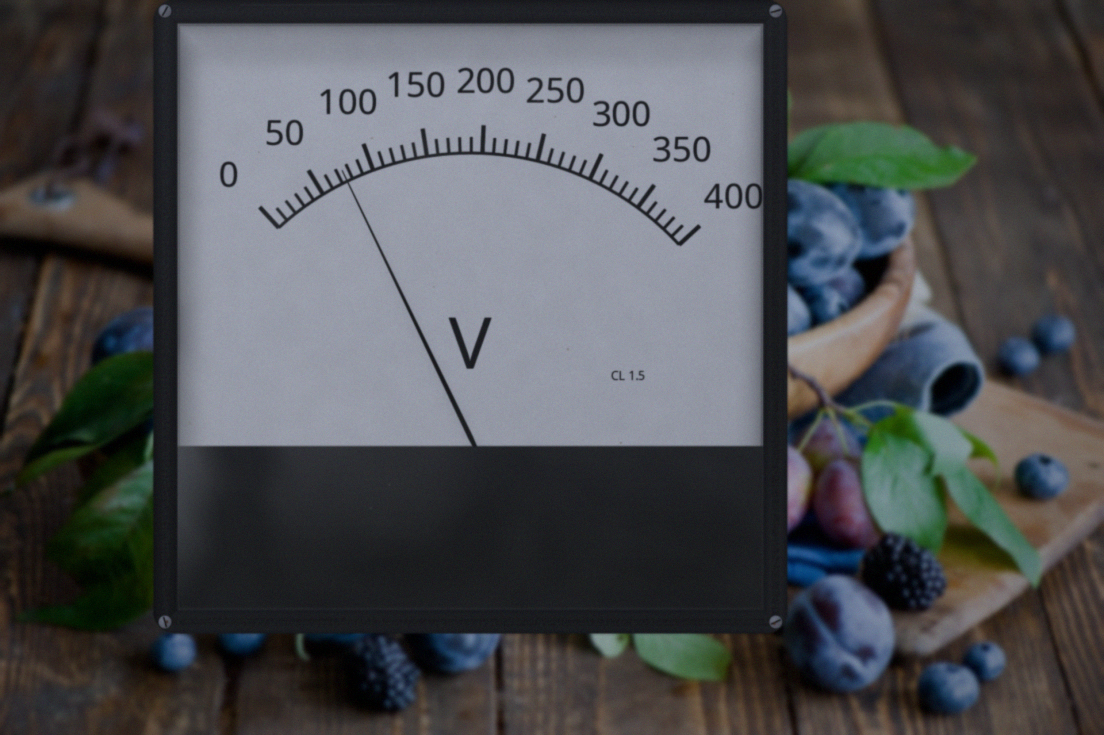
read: 75 V
